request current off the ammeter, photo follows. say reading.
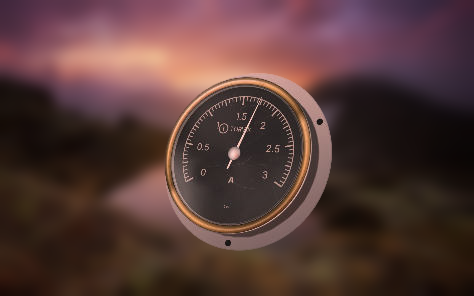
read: 1.75 A
